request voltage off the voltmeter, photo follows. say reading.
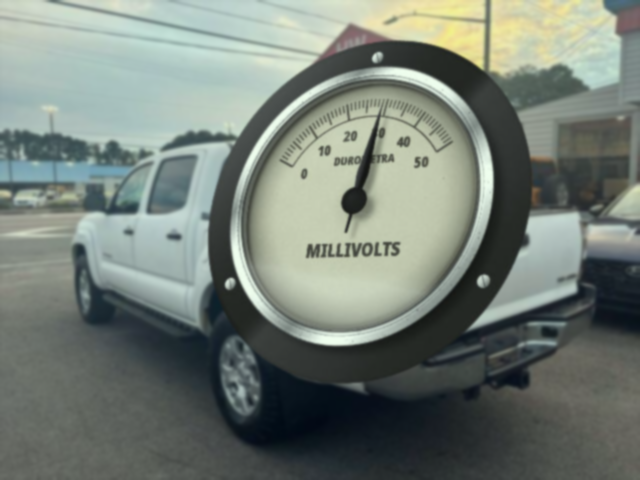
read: 30 mV
